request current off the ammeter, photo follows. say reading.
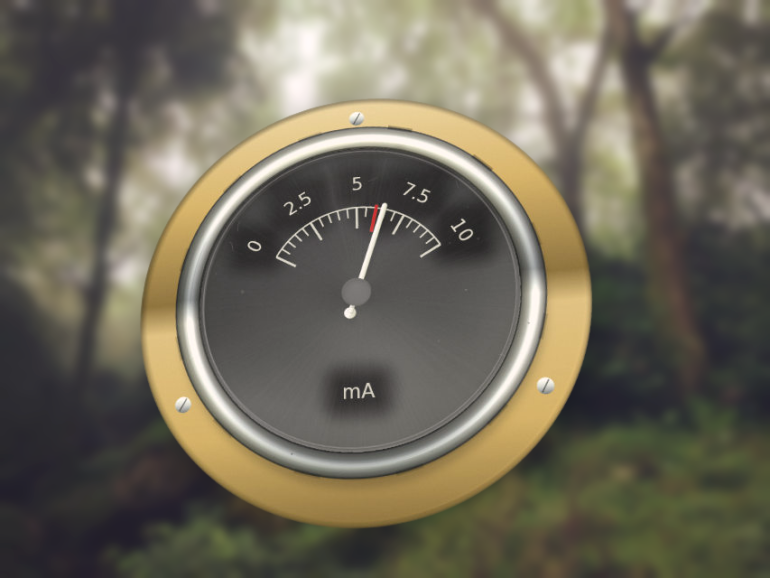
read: 6.5 mA
